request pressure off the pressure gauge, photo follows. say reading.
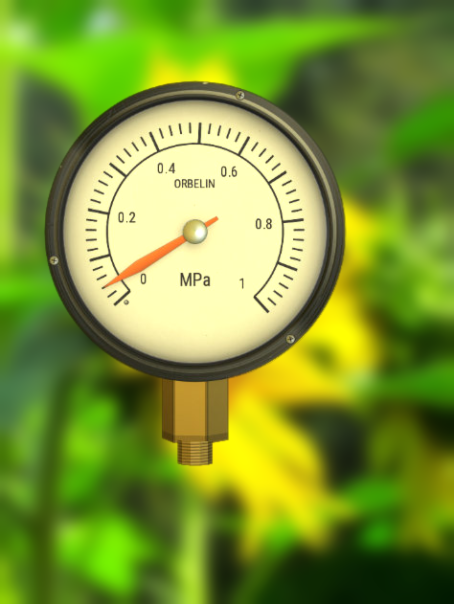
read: 0.04 MPa
